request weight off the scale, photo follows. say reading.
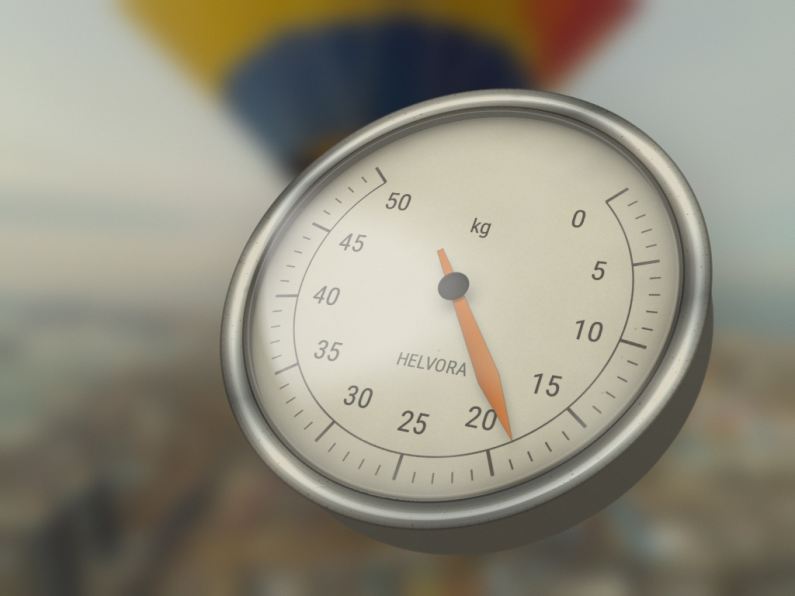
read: 18.5 kg
